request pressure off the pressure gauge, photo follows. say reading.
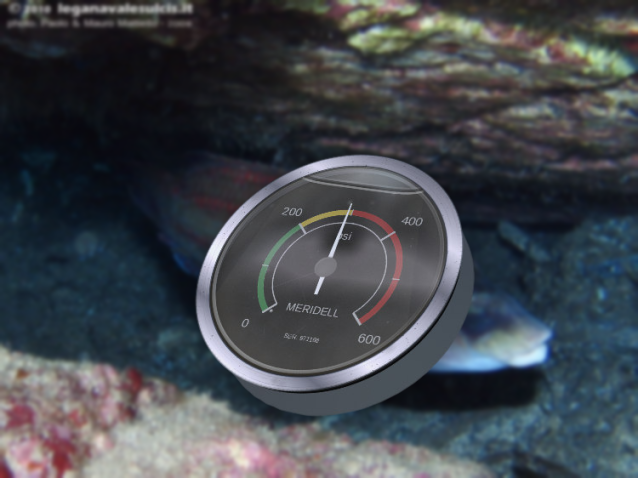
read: 300 psi
